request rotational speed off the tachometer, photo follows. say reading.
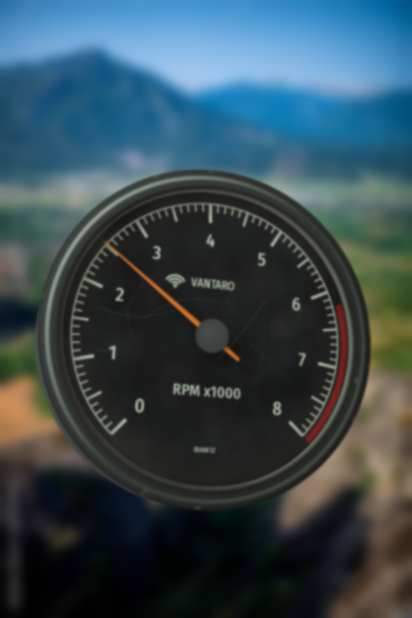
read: 2500 rpm
